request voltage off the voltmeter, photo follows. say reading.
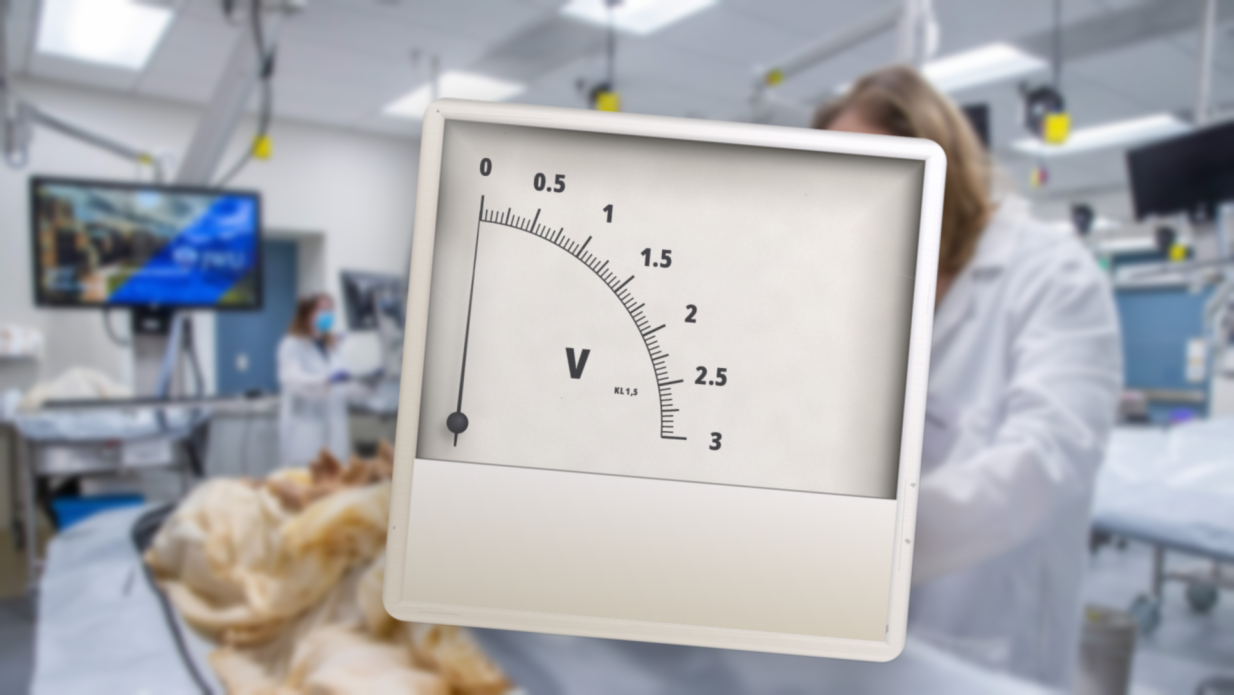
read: 0 V
